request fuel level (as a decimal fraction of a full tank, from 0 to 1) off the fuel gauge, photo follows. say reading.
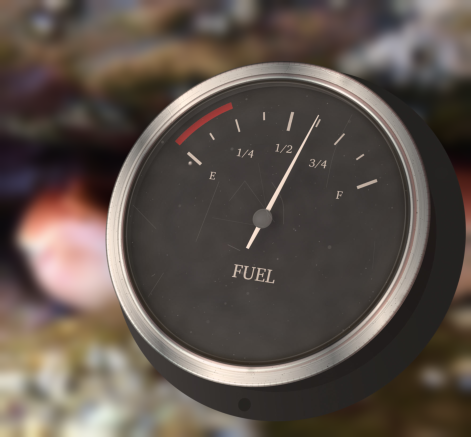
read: 0.625
